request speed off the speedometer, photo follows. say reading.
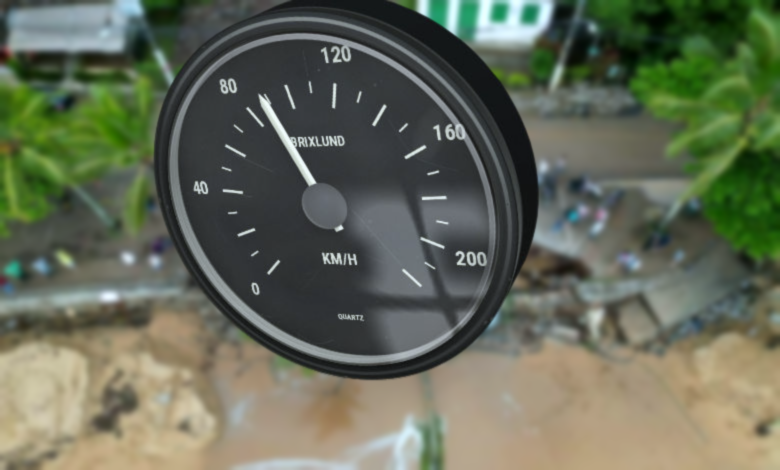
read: 90 km/h
